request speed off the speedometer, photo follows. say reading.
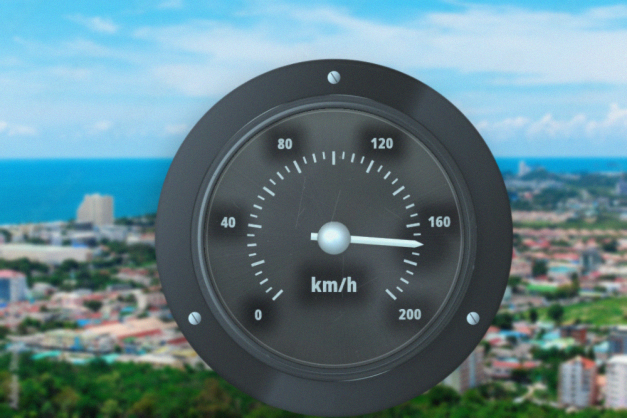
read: 170 km/h
